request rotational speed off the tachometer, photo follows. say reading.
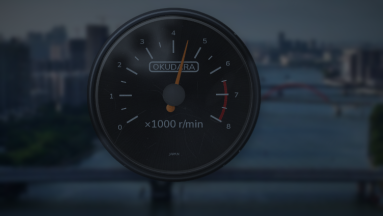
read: 4500 rpm
